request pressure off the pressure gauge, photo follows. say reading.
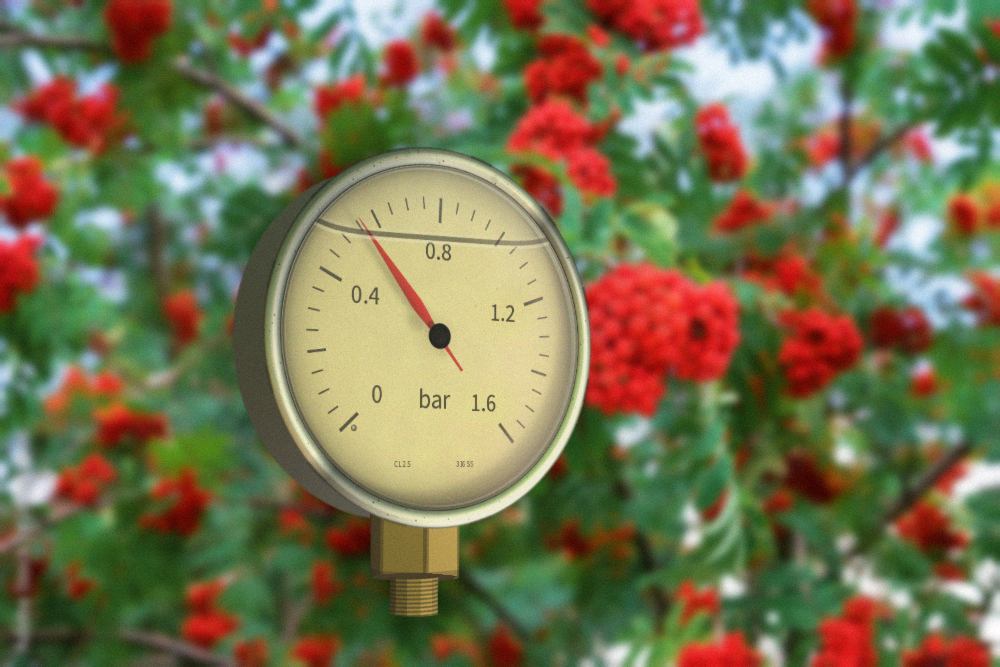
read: 0.55 bar
